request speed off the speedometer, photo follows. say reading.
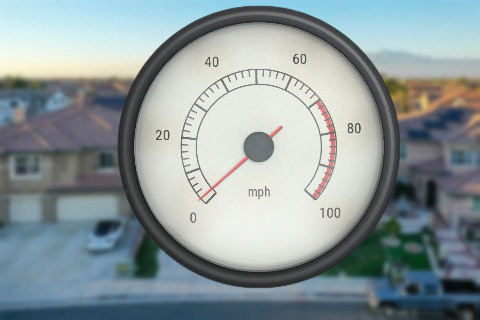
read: 2 mph
